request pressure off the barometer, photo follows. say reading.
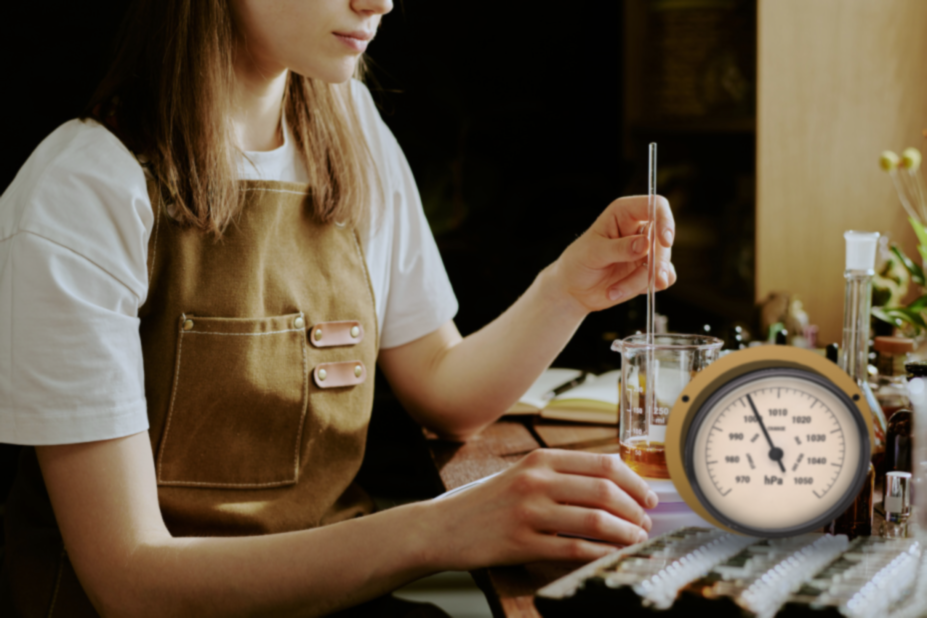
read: 1002 hPa
